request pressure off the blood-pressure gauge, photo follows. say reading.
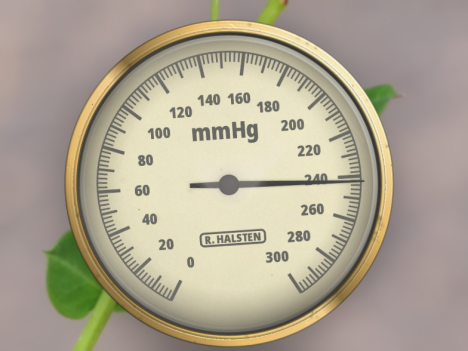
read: 242 mmHg
